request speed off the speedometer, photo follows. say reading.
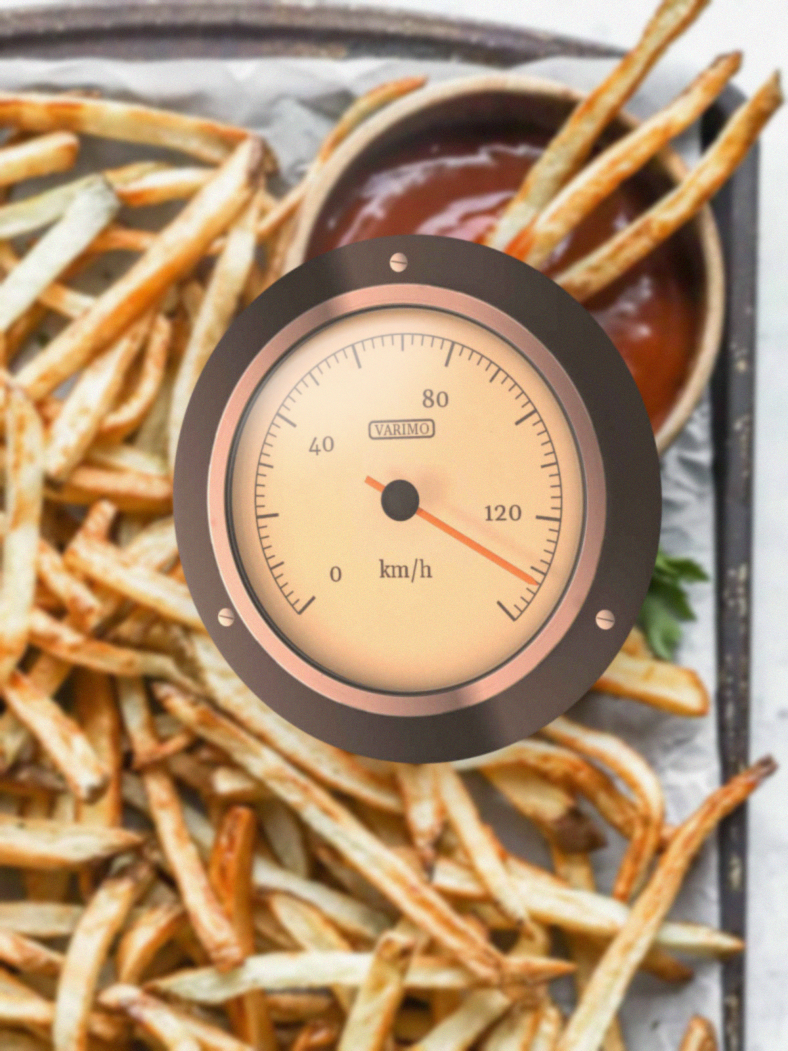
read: 132 km/h
